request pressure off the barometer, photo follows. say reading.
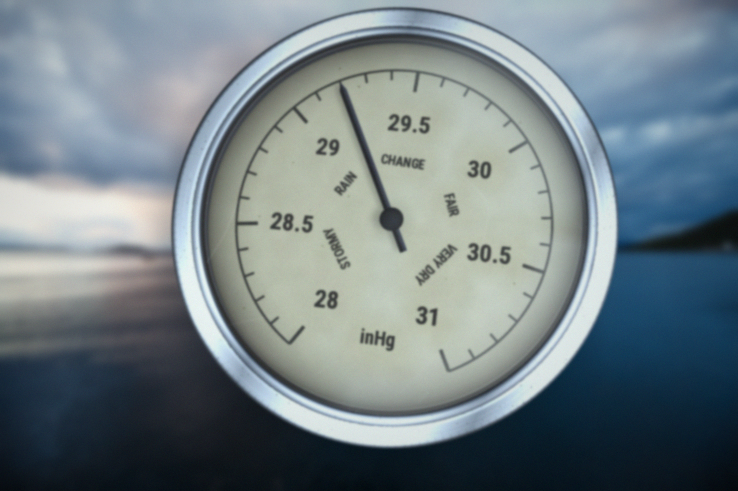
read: 29.2 inHg
